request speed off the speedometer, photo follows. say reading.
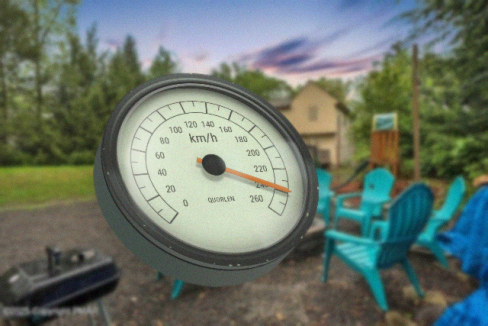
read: 240 km/h
